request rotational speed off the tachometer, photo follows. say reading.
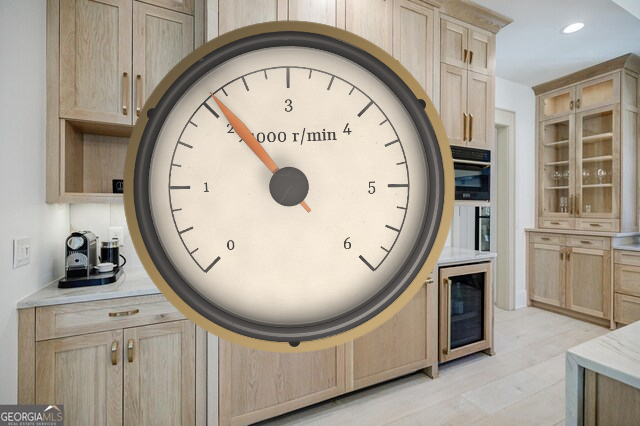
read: 2125 rpm
